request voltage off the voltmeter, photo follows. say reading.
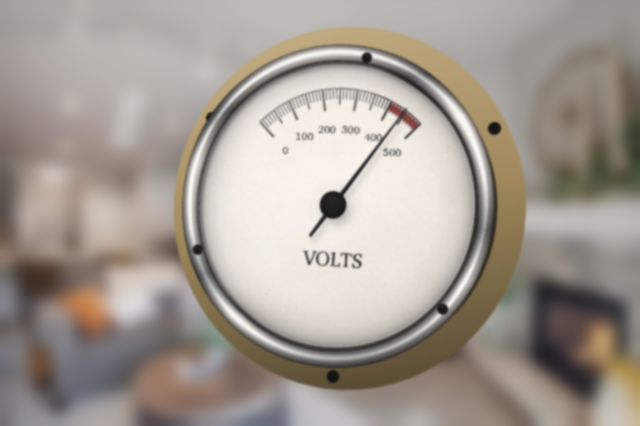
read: 450 V
